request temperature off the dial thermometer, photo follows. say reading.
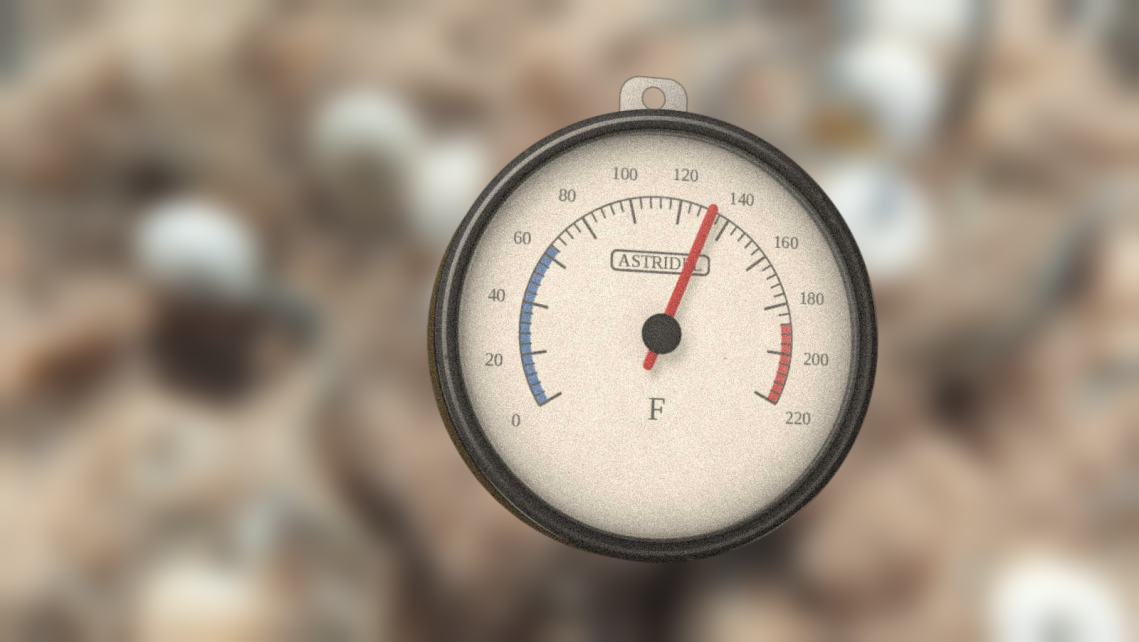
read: 132 °F
